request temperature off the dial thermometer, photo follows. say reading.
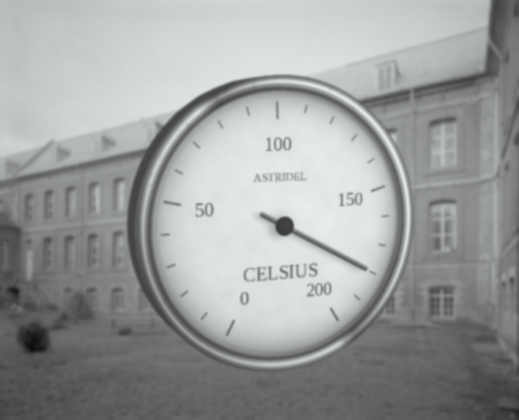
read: 180 °C
